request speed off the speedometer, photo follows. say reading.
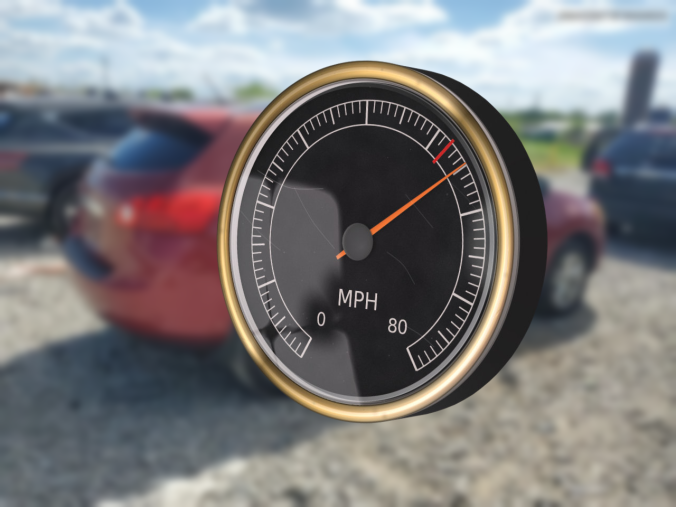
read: 55 mph
